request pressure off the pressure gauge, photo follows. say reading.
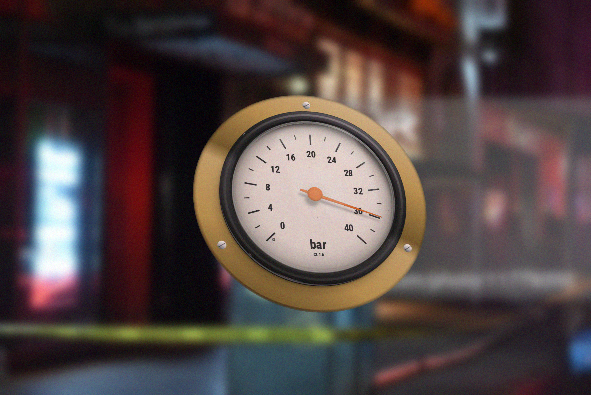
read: 36 bar
